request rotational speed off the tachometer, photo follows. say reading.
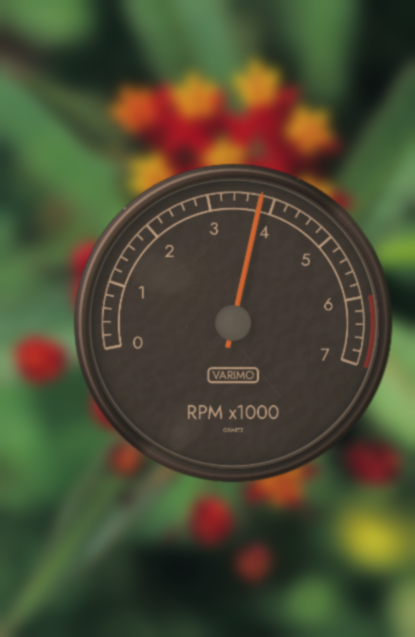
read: 3800 rpm
